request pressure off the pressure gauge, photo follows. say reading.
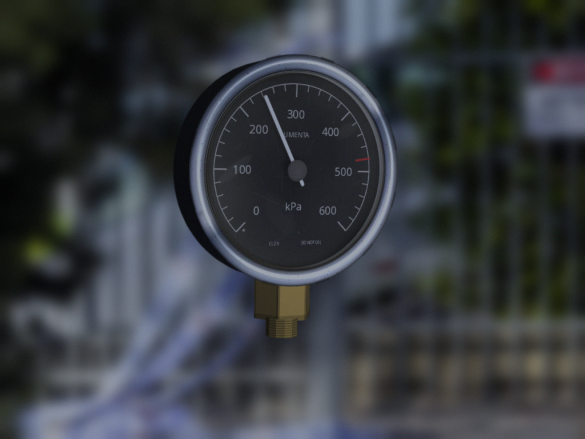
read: 240 kPa
